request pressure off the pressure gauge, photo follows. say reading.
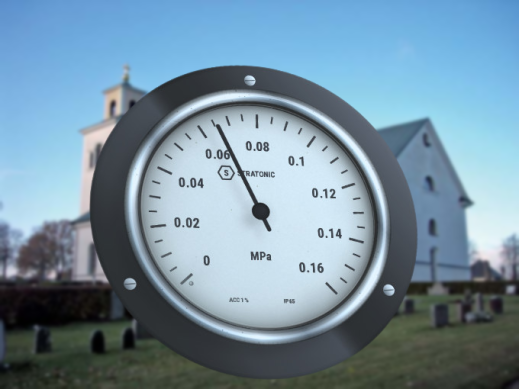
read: 0.065 MPa
